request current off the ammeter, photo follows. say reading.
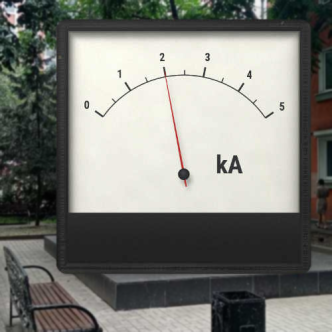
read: 2 kA
